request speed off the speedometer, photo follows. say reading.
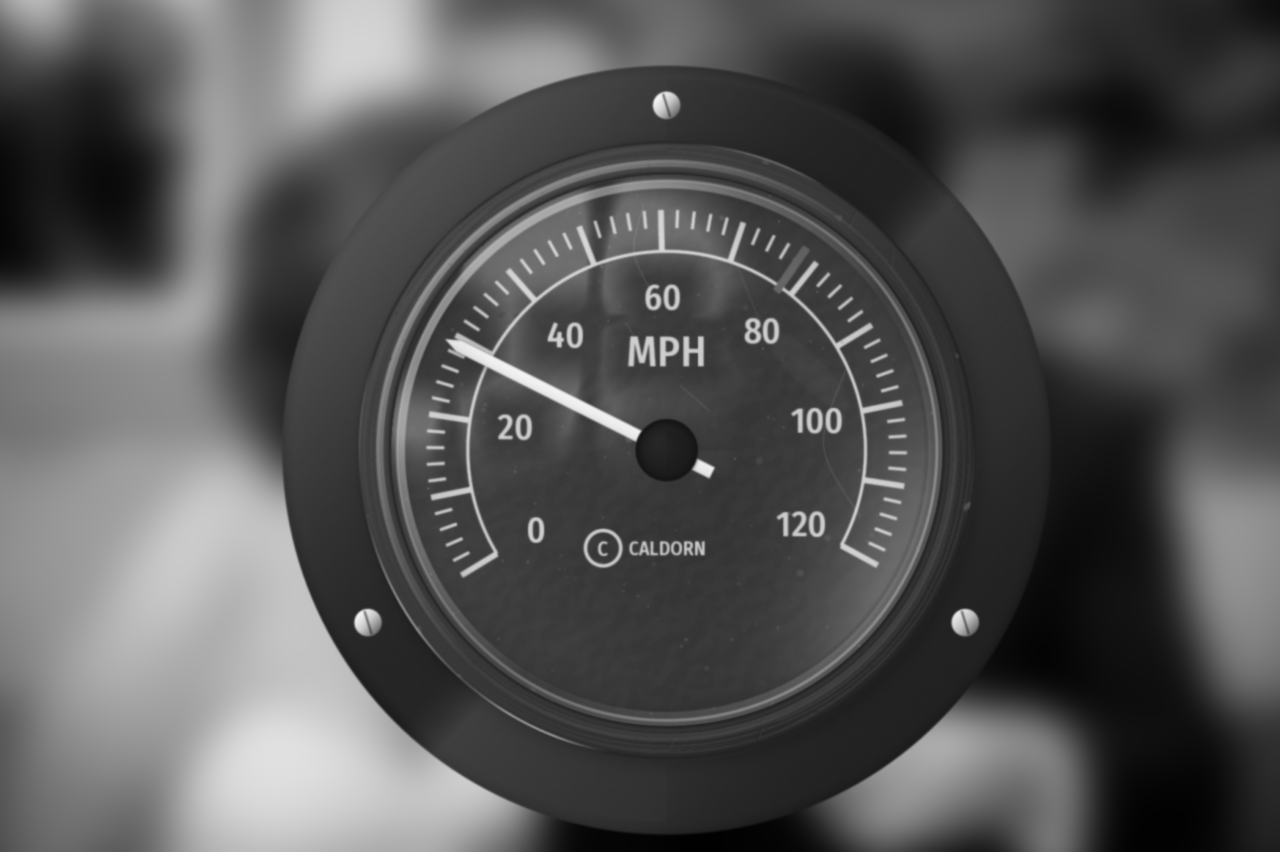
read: 29 mph
